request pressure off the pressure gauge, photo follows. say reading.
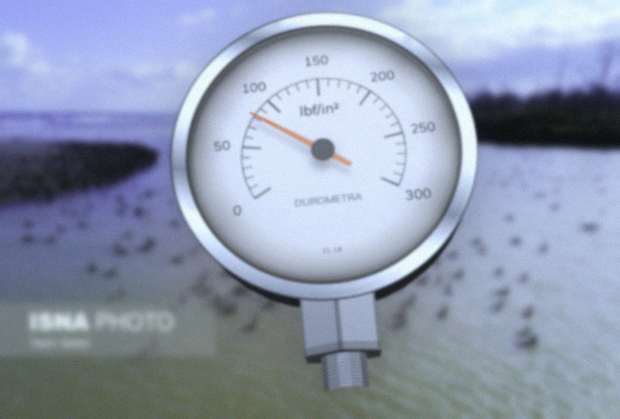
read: 80 psi
